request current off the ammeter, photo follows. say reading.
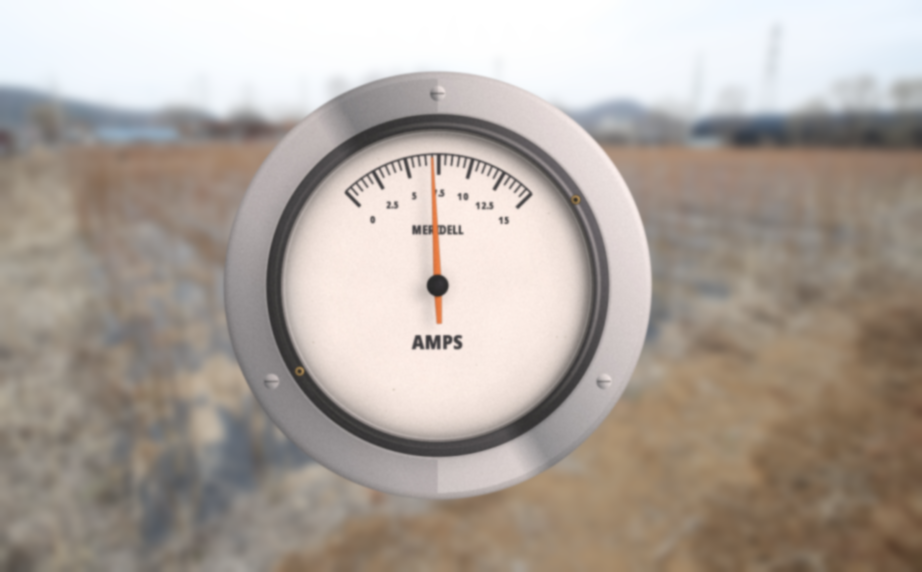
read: 7 A
